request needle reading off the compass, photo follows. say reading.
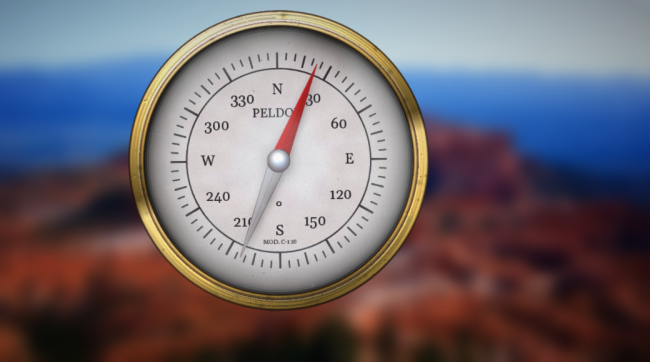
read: 22.5 °
